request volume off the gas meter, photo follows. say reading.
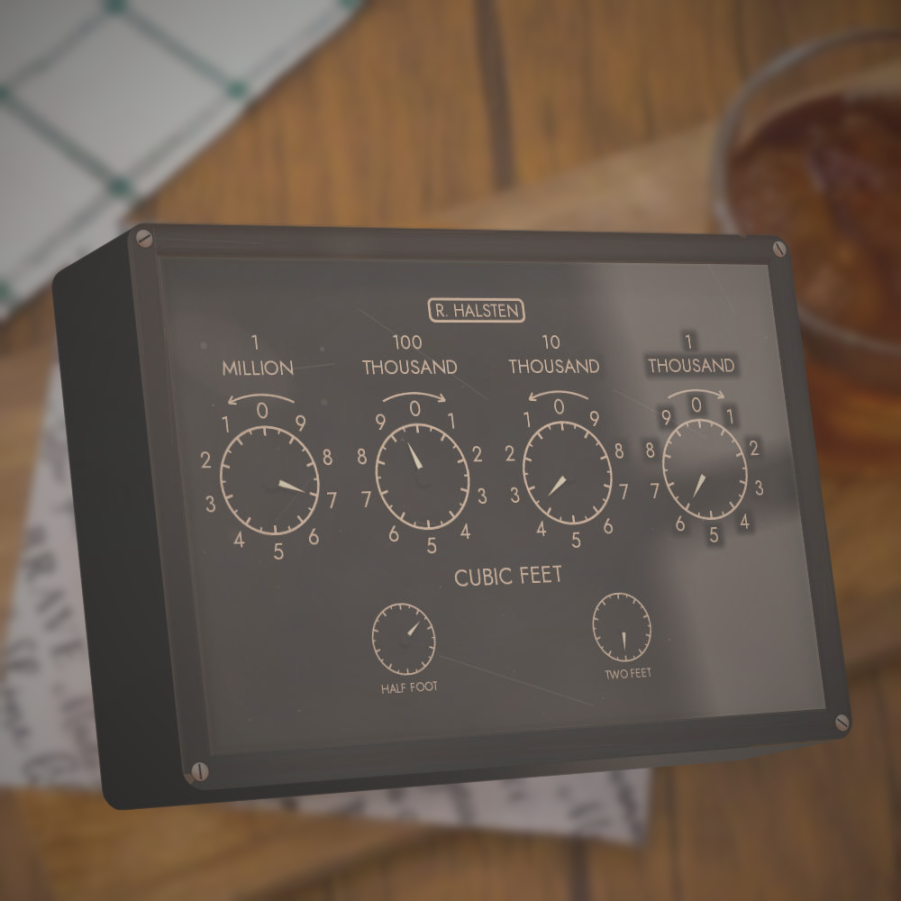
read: 693600 ft³
